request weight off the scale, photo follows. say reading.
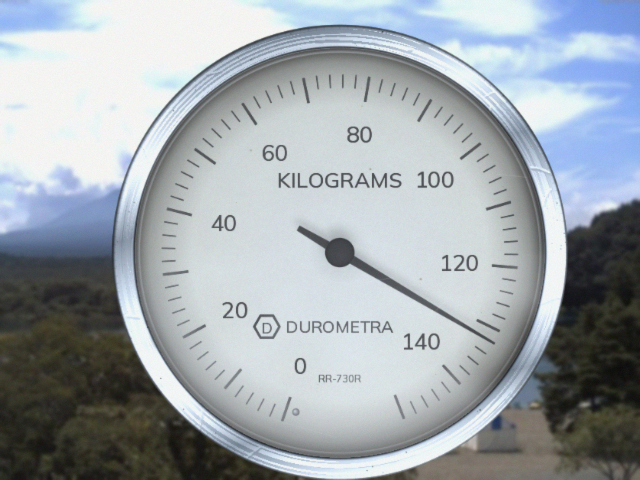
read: 132 kg
